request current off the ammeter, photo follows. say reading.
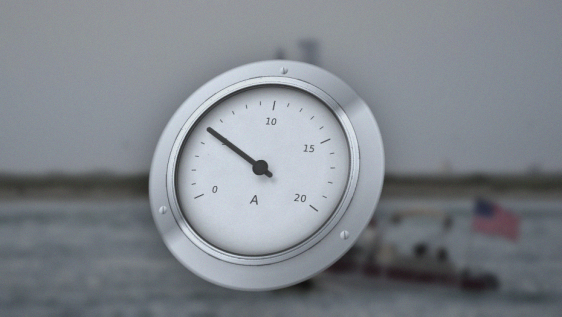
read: 5 A
